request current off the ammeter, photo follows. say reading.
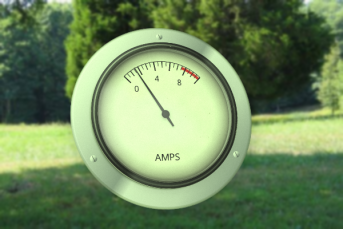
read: 1.5 A
